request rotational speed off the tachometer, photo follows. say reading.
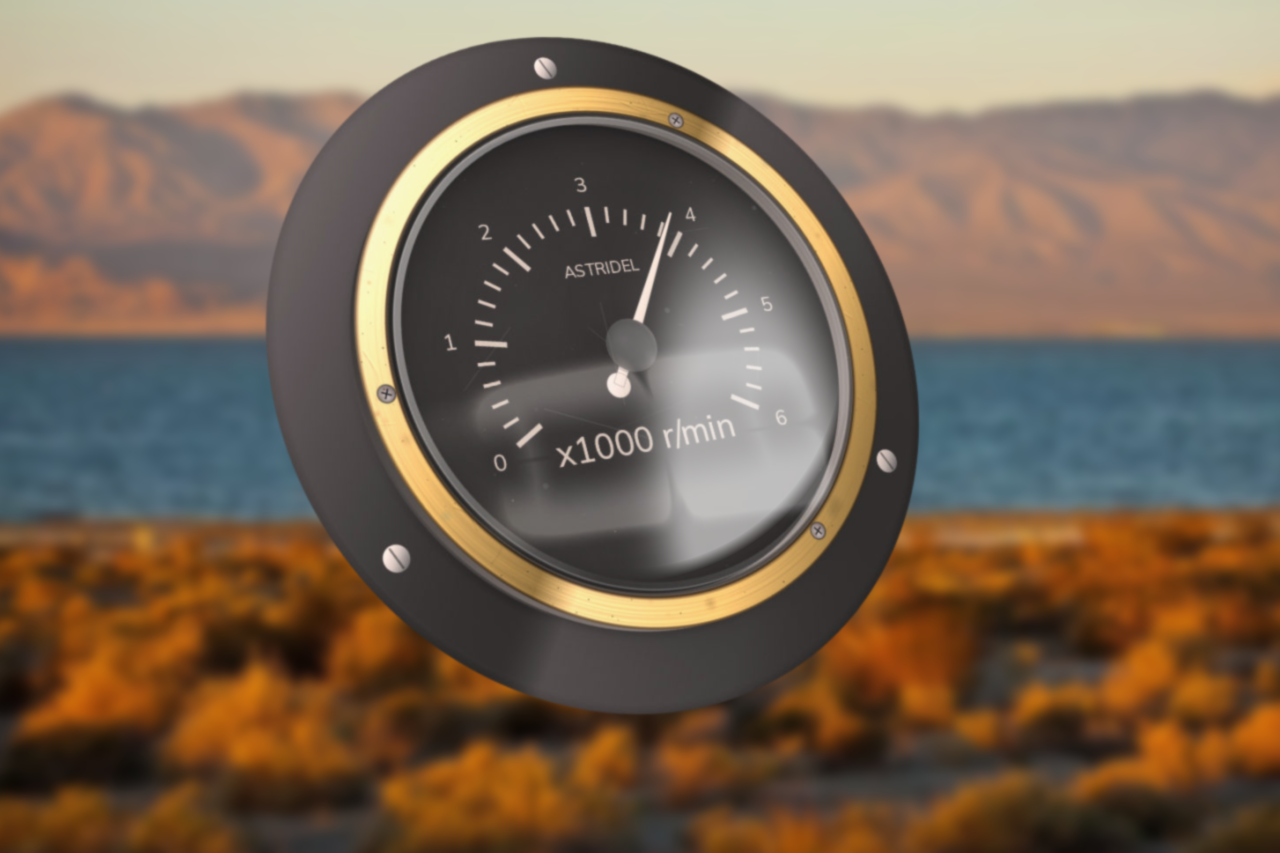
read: 3800 rpm
